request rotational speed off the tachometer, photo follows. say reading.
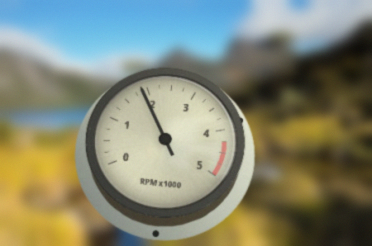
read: 1875 rpm
